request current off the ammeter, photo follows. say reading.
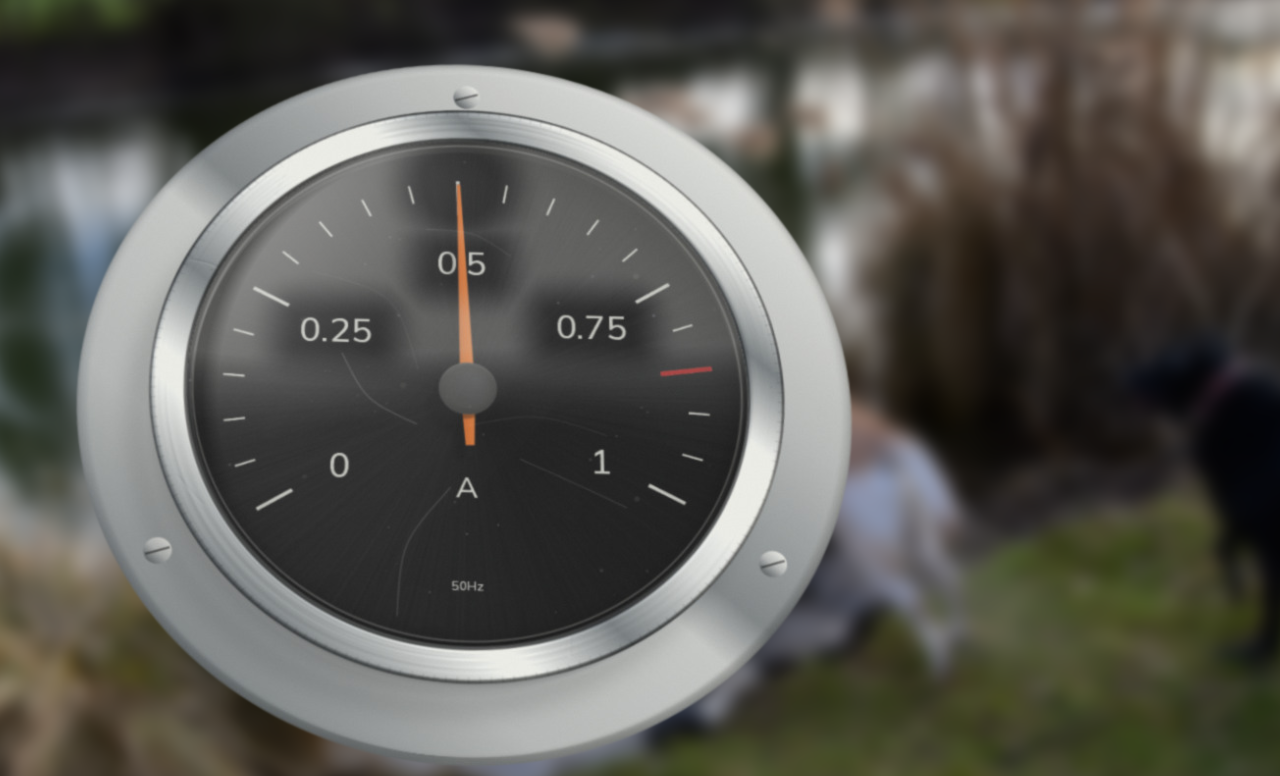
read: 0.5 A
